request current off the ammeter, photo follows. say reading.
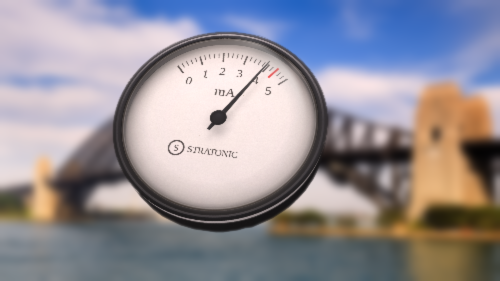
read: 4 mA
